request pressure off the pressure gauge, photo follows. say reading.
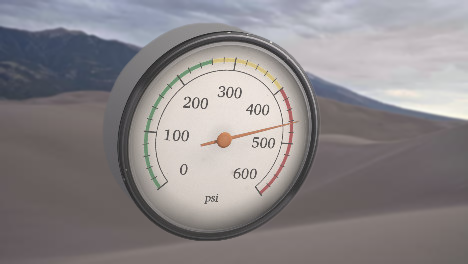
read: 460 psi
